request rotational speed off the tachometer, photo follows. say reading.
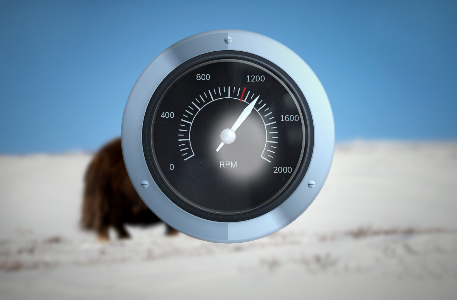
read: 1300 rpm
